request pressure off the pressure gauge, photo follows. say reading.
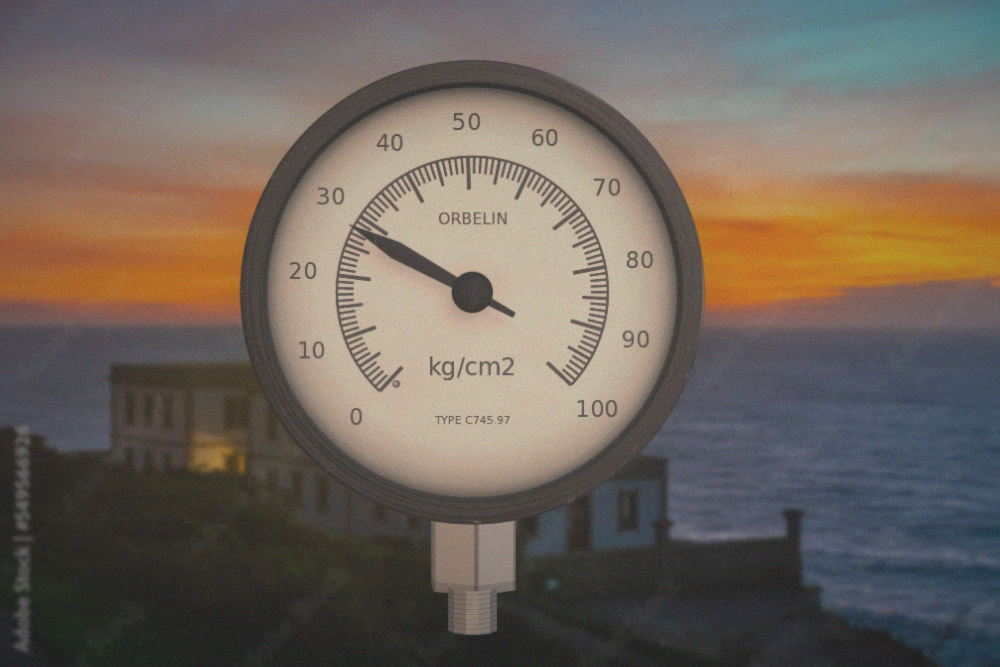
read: 28 kg/cm²
